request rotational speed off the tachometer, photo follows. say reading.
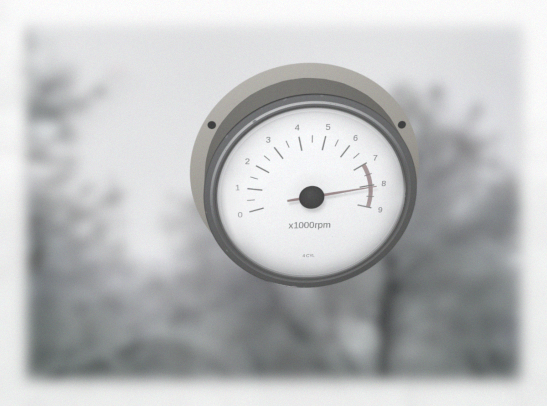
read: 8000 rpm
